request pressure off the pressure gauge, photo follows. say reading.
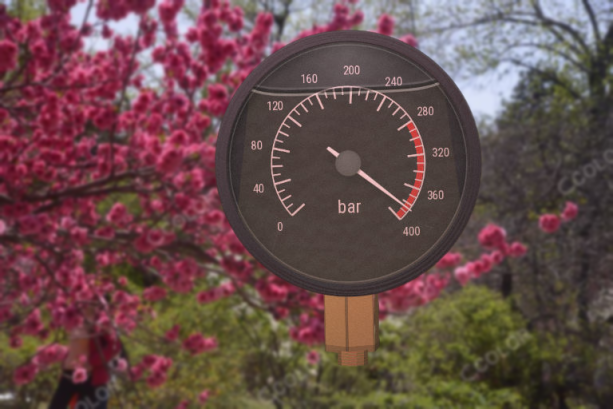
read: 385 bar
